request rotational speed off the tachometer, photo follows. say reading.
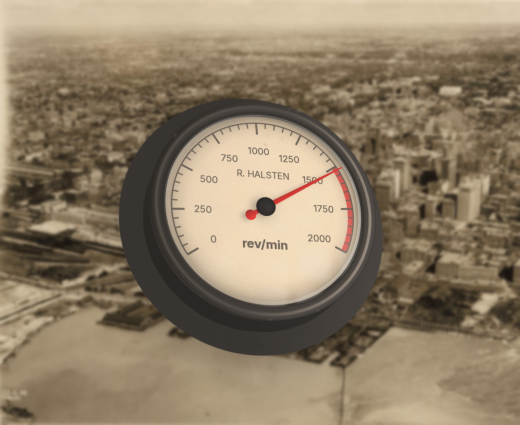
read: 1525 rpm
